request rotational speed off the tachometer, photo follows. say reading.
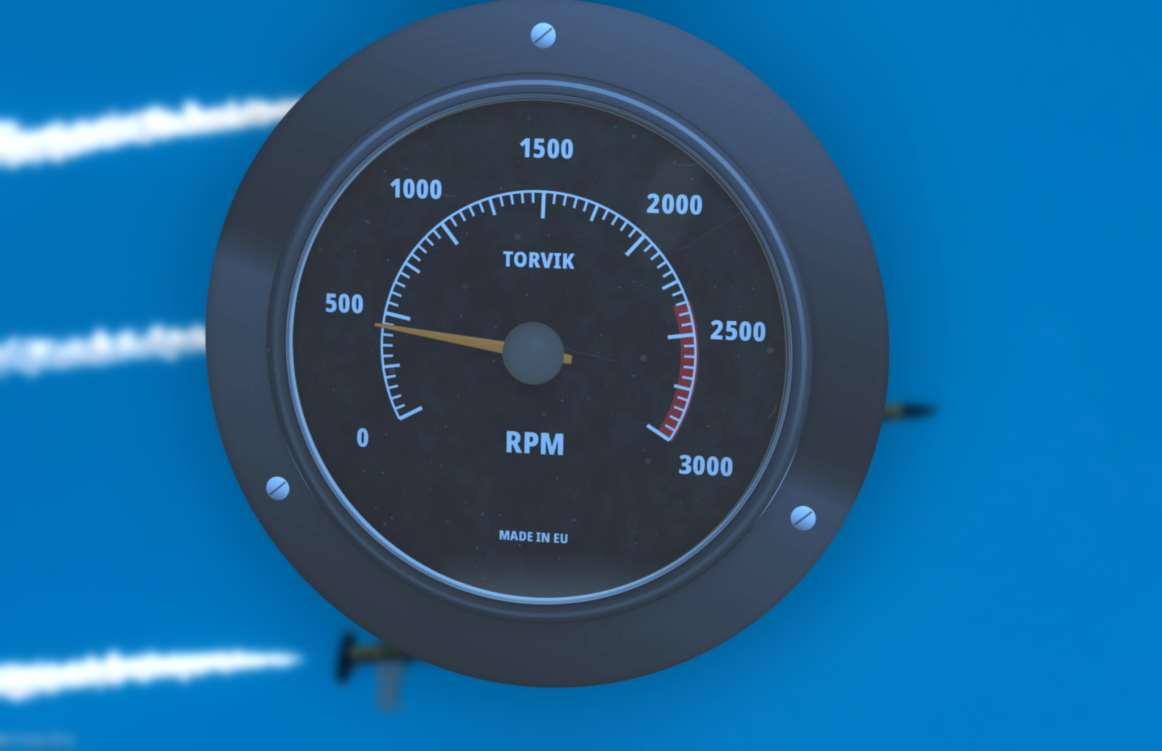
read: 450 rpm
